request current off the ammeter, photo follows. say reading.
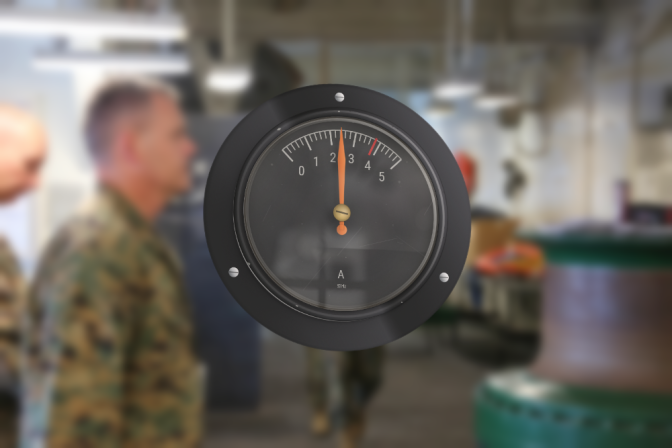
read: 2.4 A
